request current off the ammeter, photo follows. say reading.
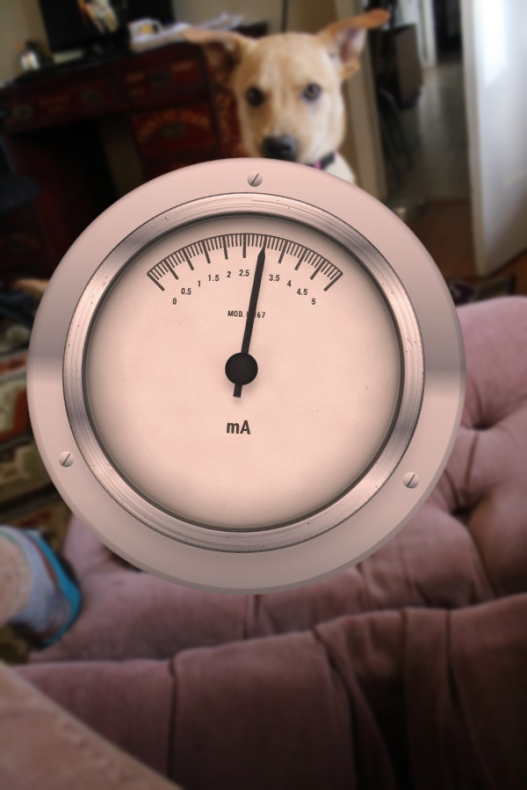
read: 3 mA
